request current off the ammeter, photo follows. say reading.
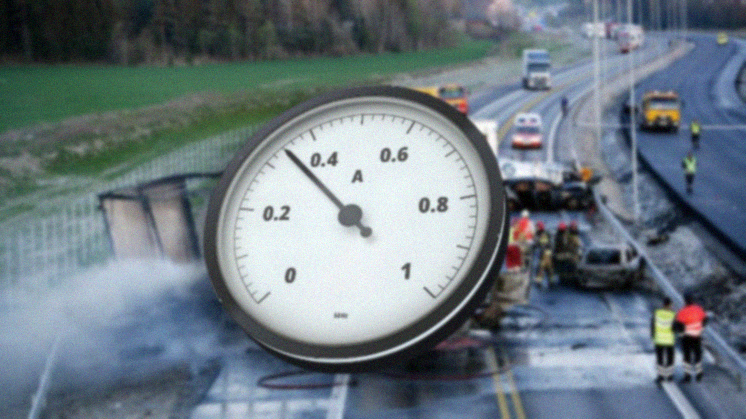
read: 0.34 A
